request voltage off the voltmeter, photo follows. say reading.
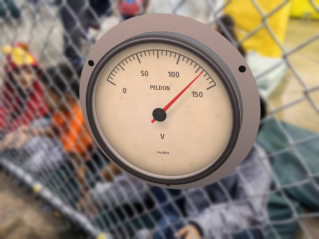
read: 130 V
